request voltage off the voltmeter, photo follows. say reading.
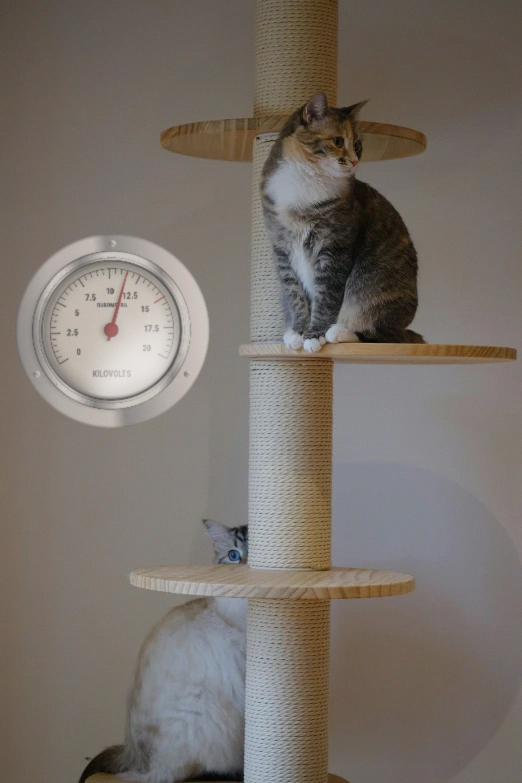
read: 11.5 kV
